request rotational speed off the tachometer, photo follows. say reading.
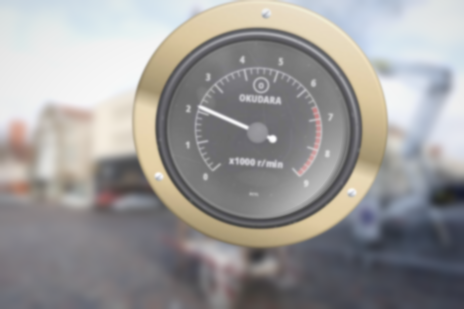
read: 2200 rpm
